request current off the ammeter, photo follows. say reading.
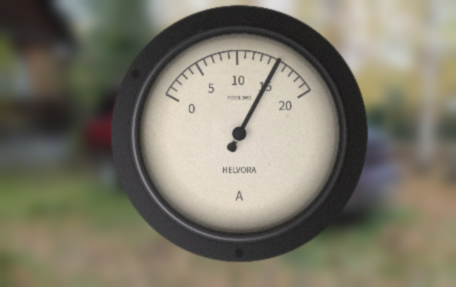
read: 15 A
